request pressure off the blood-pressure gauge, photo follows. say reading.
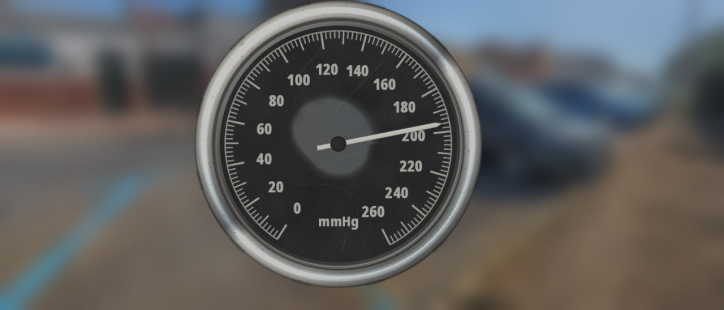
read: 196 mmHg
